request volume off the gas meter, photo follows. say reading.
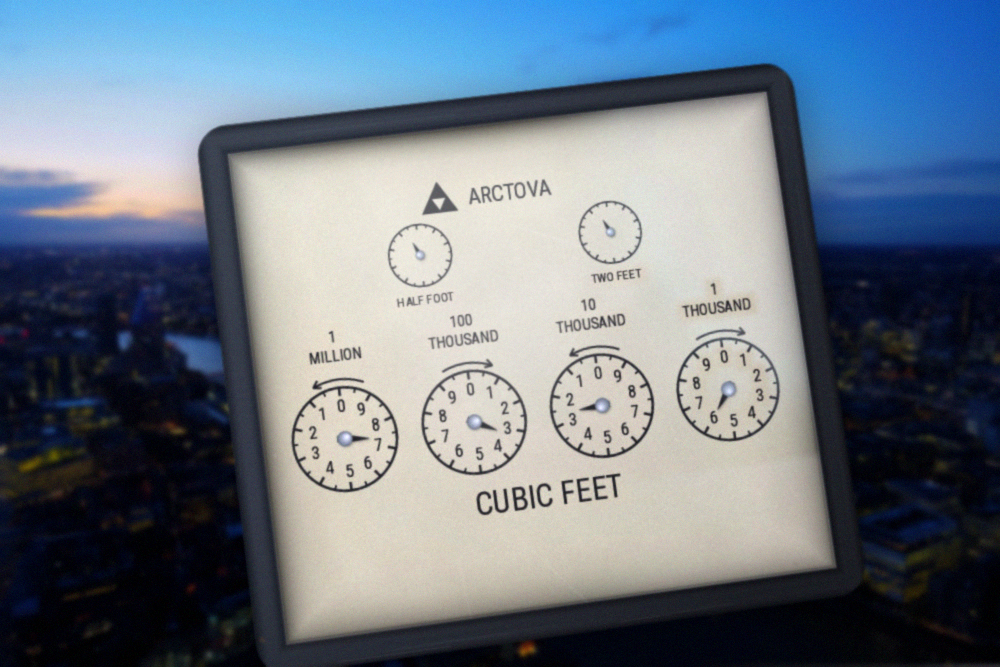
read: 732600 ft³
